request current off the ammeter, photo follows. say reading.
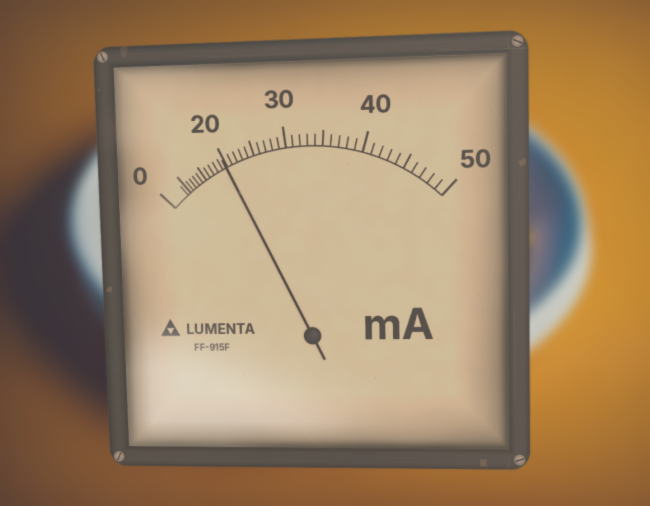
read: 20 mA
